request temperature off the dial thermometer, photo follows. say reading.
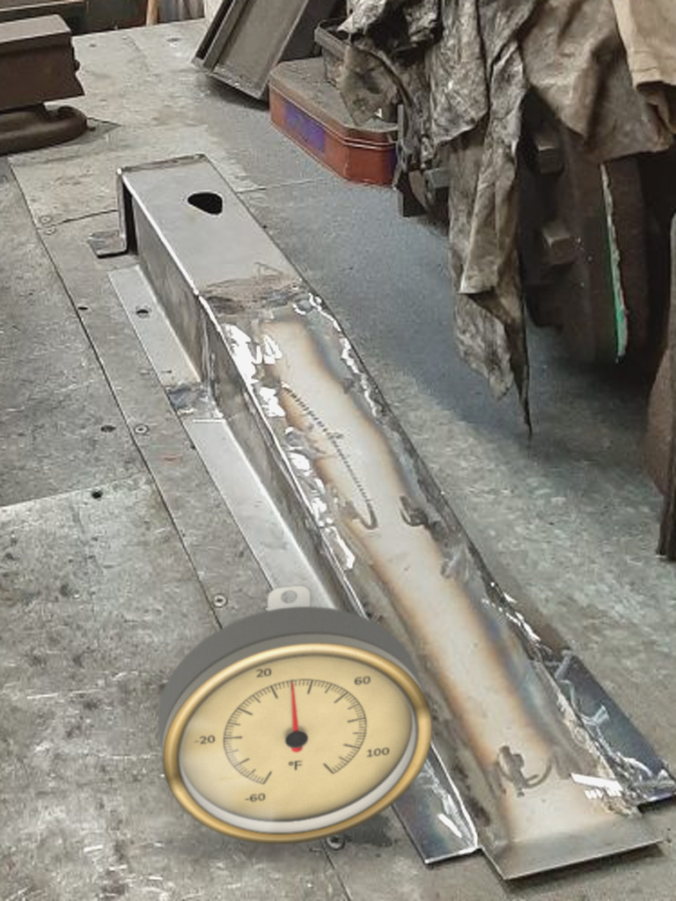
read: 30 °F
